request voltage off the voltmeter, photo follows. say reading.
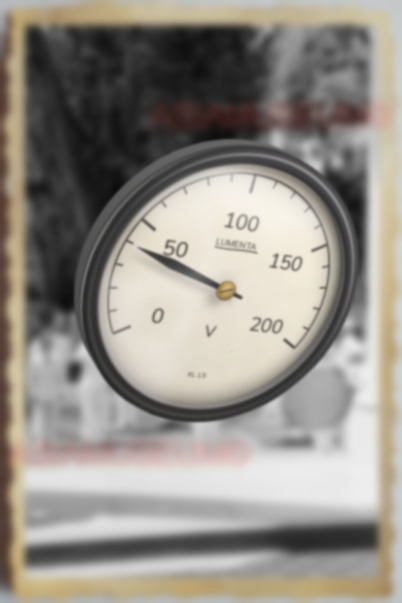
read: 40 V
